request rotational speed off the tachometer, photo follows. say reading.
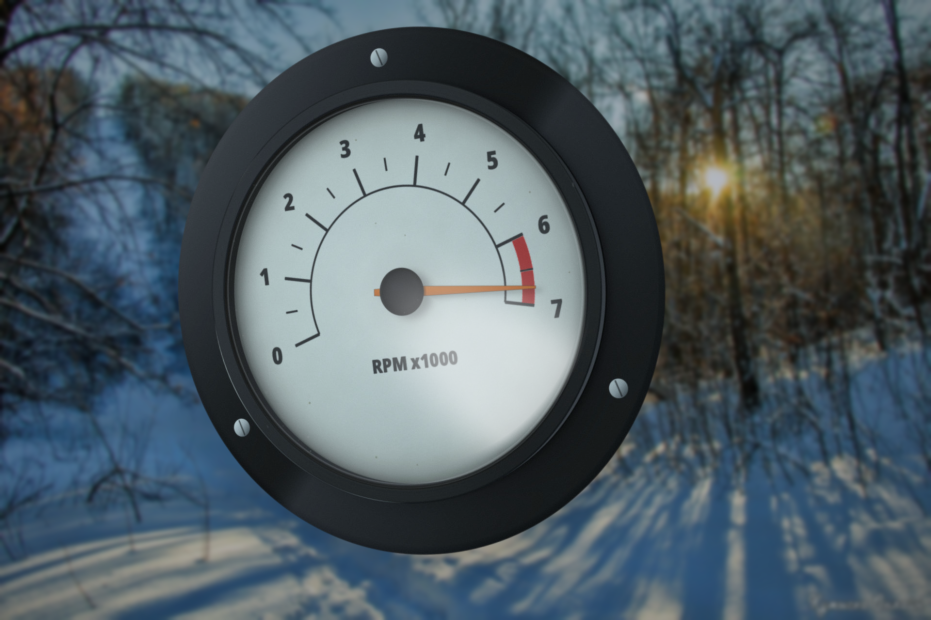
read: 6750 rpm
